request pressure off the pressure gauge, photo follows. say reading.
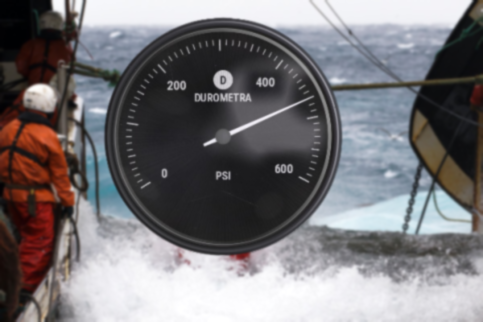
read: 470 psi
